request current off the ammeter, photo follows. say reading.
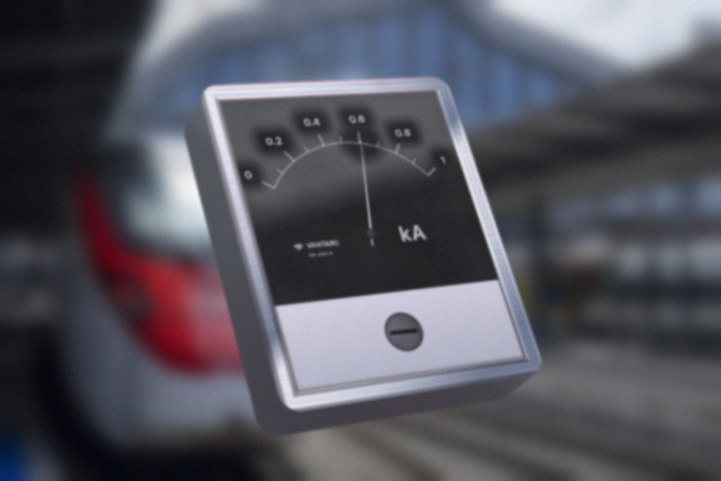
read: 0.6 kA
